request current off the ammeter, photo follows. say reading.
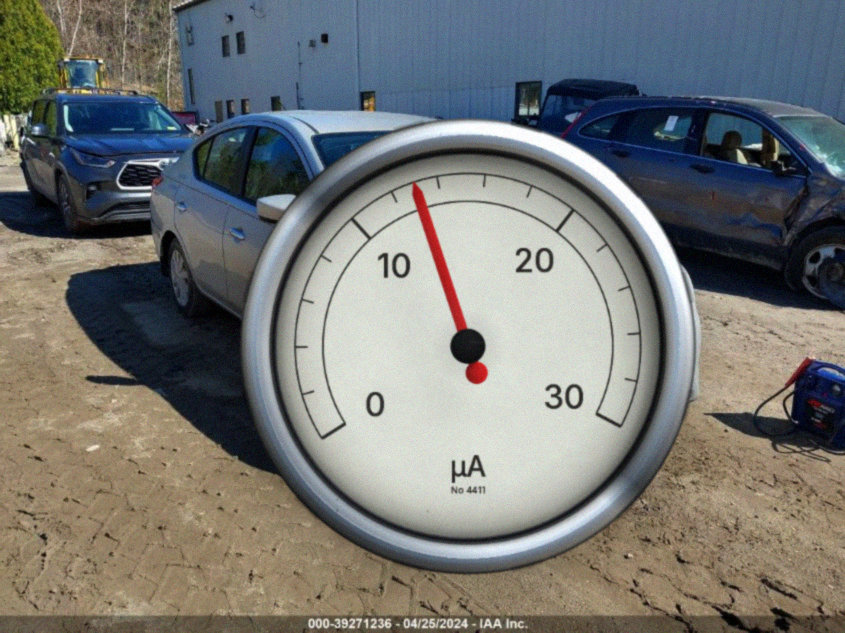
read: 13 µA
